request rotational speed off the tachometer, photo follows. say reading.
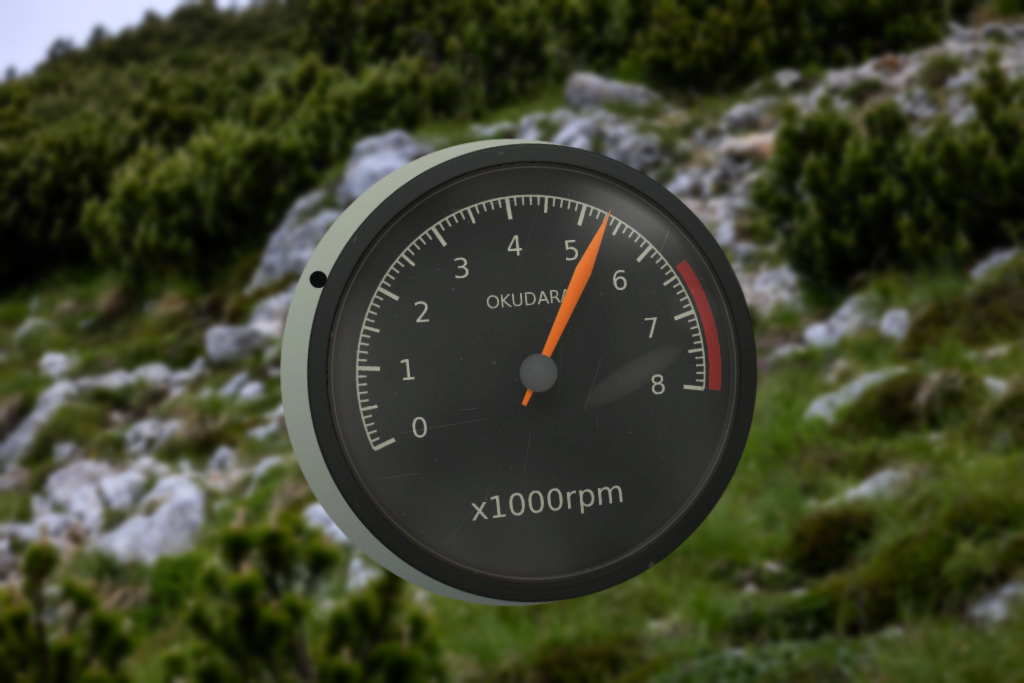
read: 5300 rpm
